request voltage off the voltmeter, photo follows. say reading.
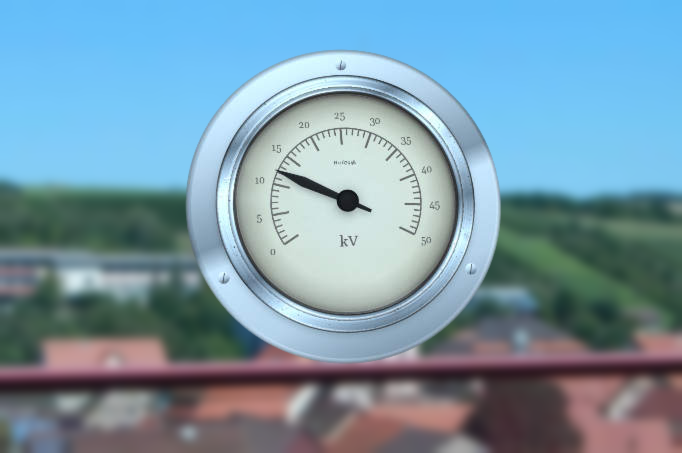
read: 12 kV
